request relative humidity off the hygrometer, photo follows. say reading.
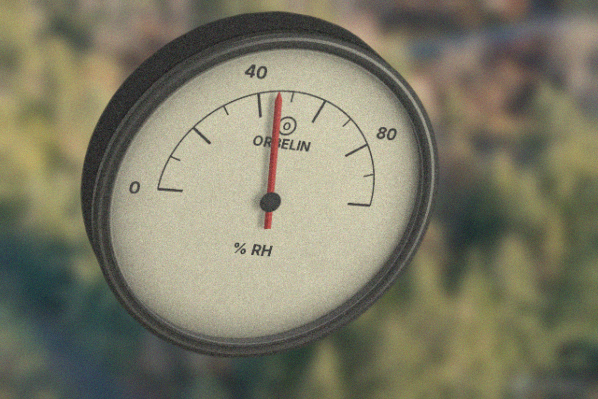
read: 45 %
